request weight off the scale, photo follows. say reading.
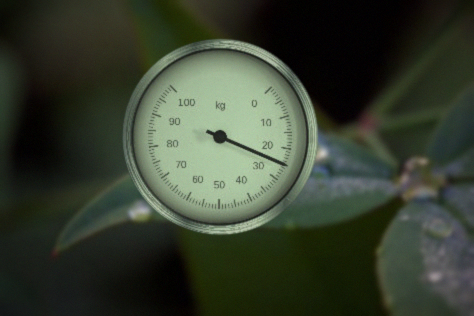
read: 25 kg
